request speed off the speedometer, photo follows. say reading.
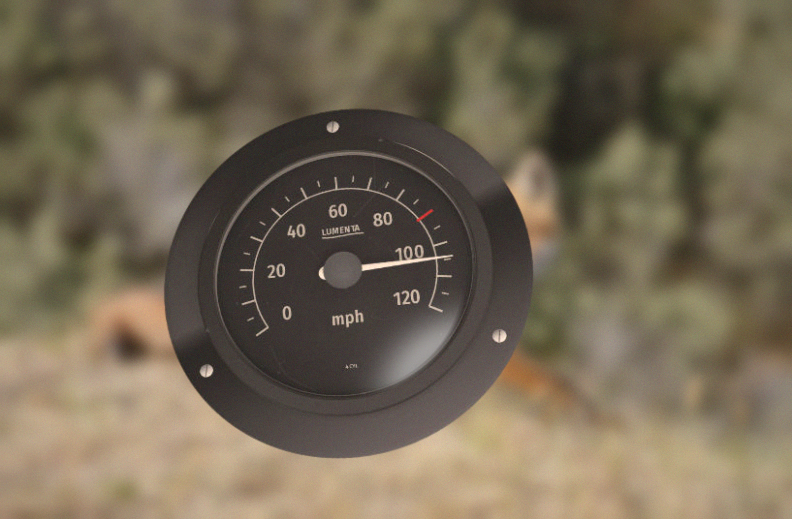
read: 105 mph
